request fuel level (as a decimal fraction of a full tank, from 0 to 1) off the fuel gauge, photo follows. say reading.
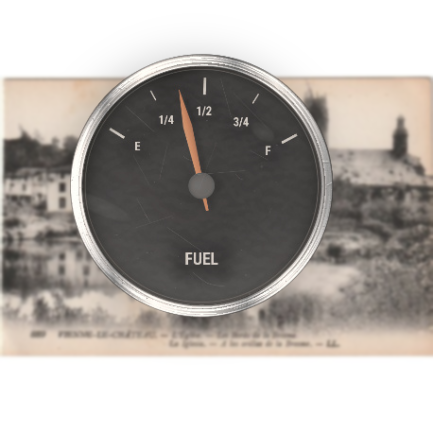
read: 0.375
